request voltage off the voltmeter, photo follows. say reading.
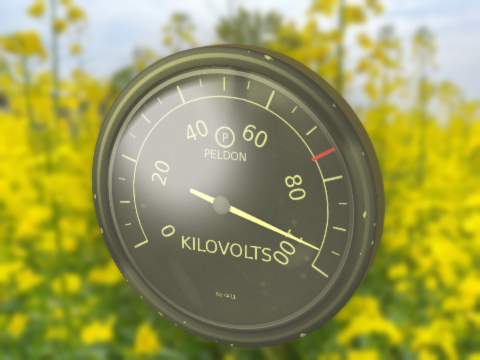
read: 95 kV
